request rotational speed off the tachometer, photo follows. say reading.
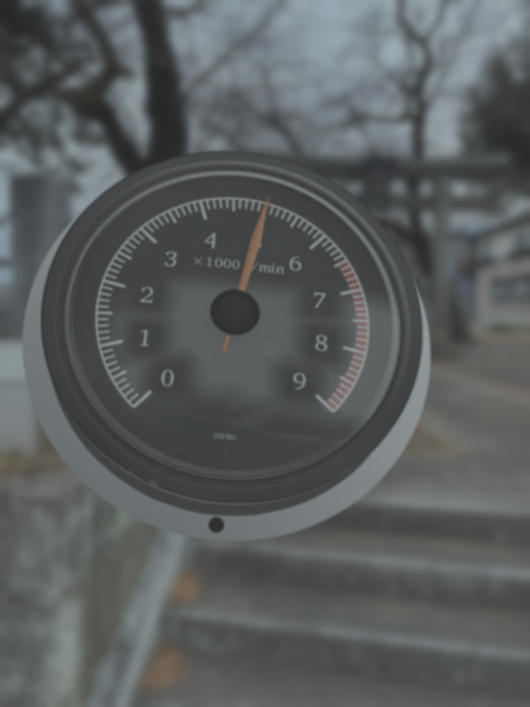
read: 5000 rpm
